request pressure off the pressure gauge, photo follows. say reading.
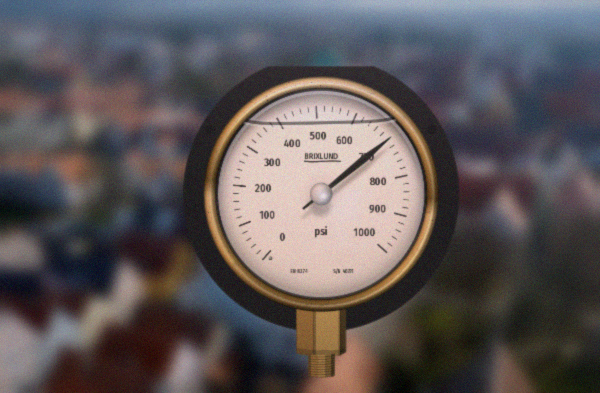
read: 700 psi
